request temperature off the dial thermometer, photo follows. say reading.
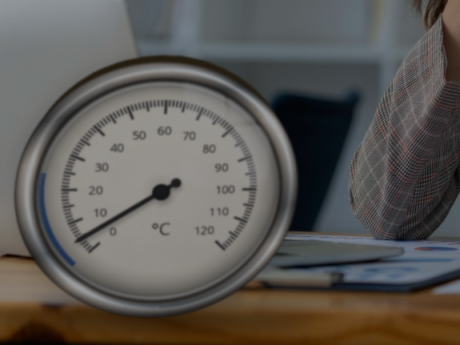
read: 5 °C
